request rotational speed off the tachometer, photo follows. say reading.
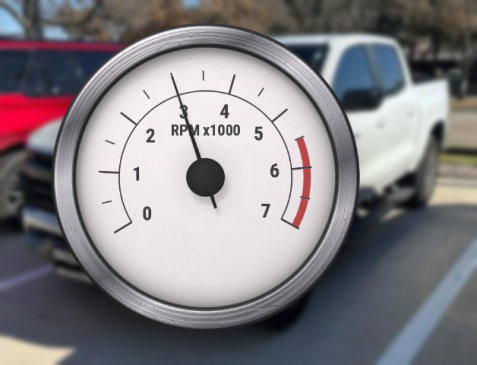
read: 3000 rpm
